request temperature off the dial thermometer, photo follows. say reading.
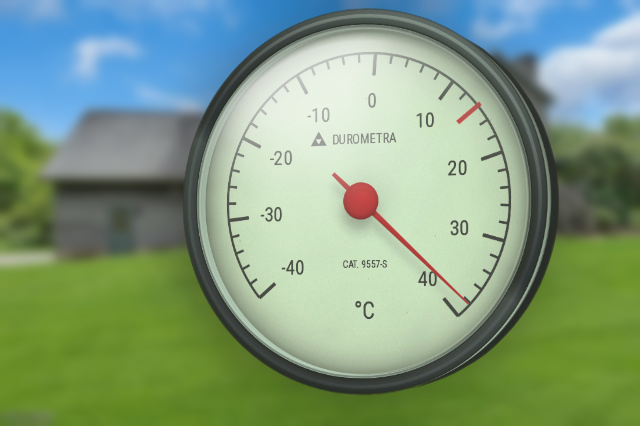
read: 38 °C
